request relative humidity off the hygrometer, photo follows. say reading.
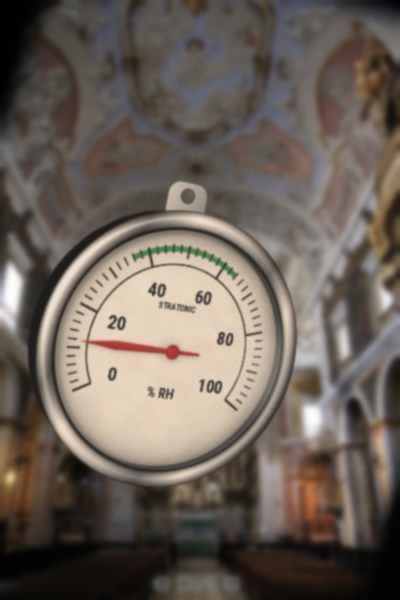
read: 12 %
